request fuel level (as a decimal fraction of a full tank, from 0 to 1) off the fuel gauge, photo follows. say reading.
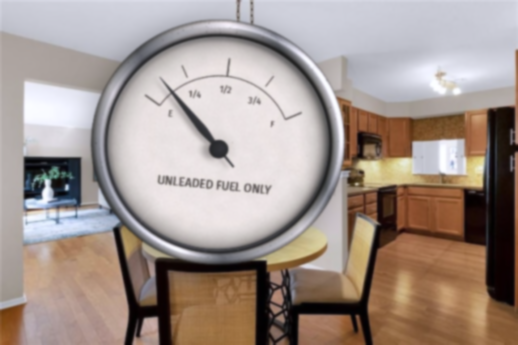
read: 0.125
